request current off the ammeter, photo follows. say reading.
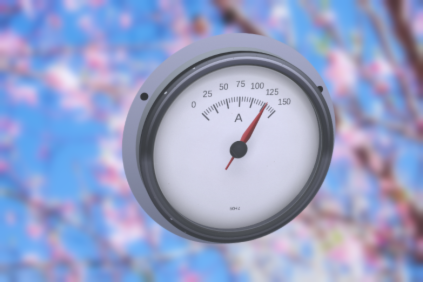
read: 125 A
